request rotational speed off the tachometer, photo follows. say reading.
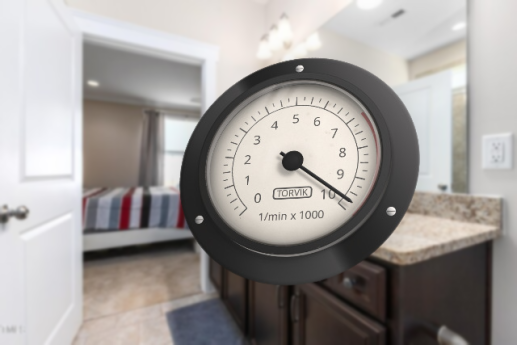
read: 9750 rpm
